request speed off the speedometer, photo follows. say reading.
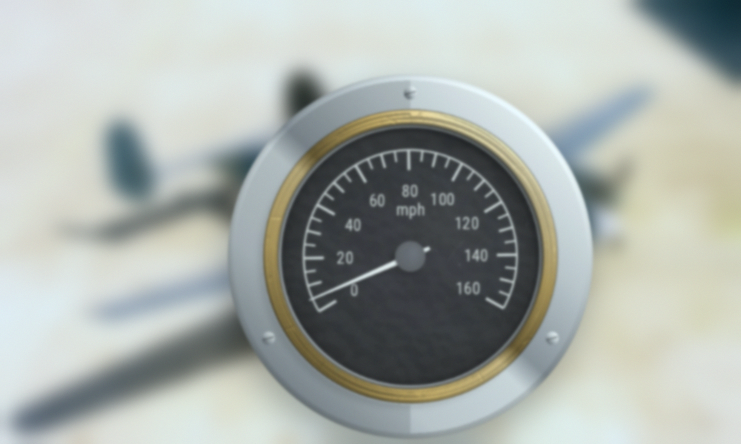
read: 5 mph
